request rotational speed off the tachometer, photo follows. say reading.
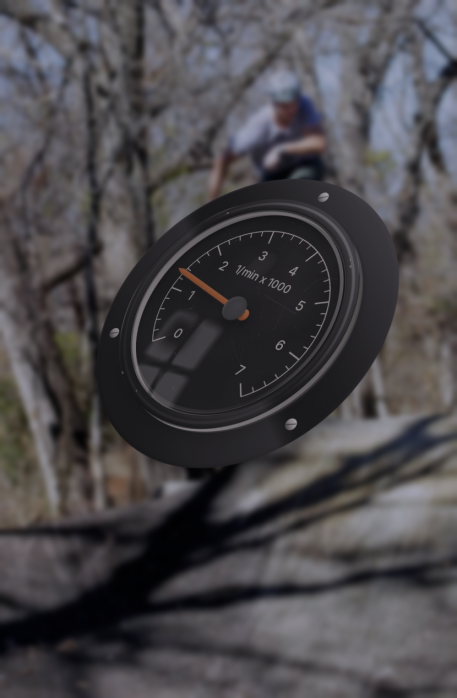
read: 1300 rpm
